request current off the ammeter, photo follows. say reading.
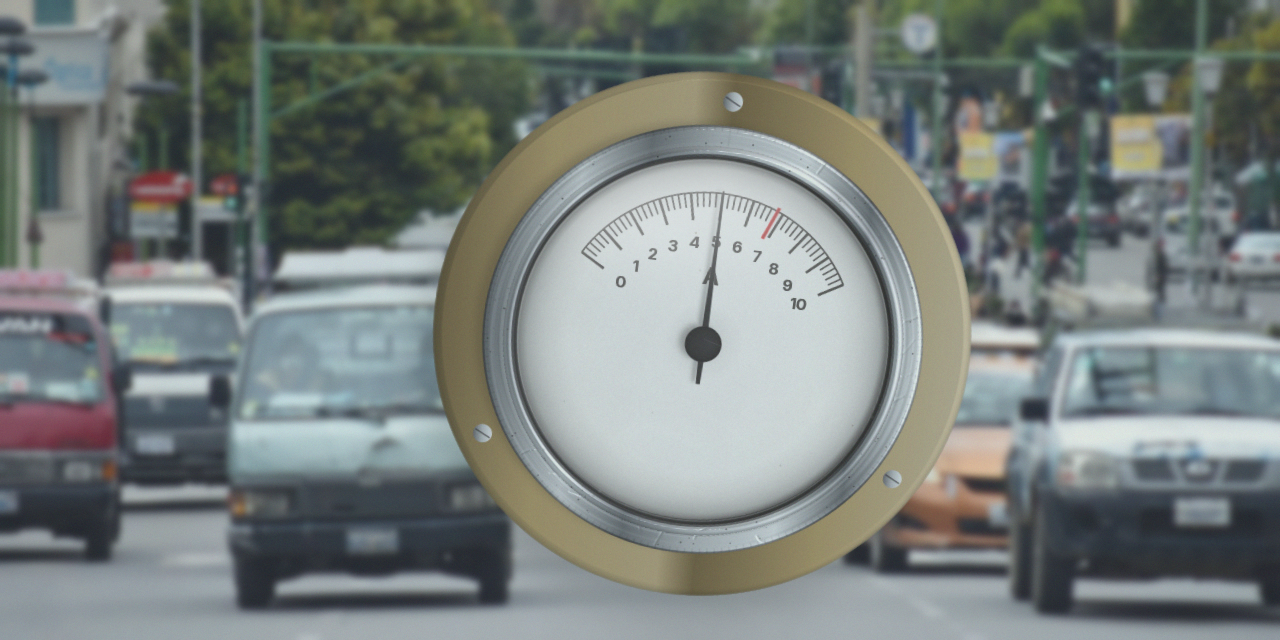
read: 5 A
